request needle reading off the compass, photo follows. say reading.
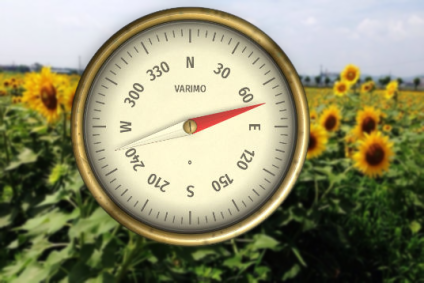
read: 72.5 °
